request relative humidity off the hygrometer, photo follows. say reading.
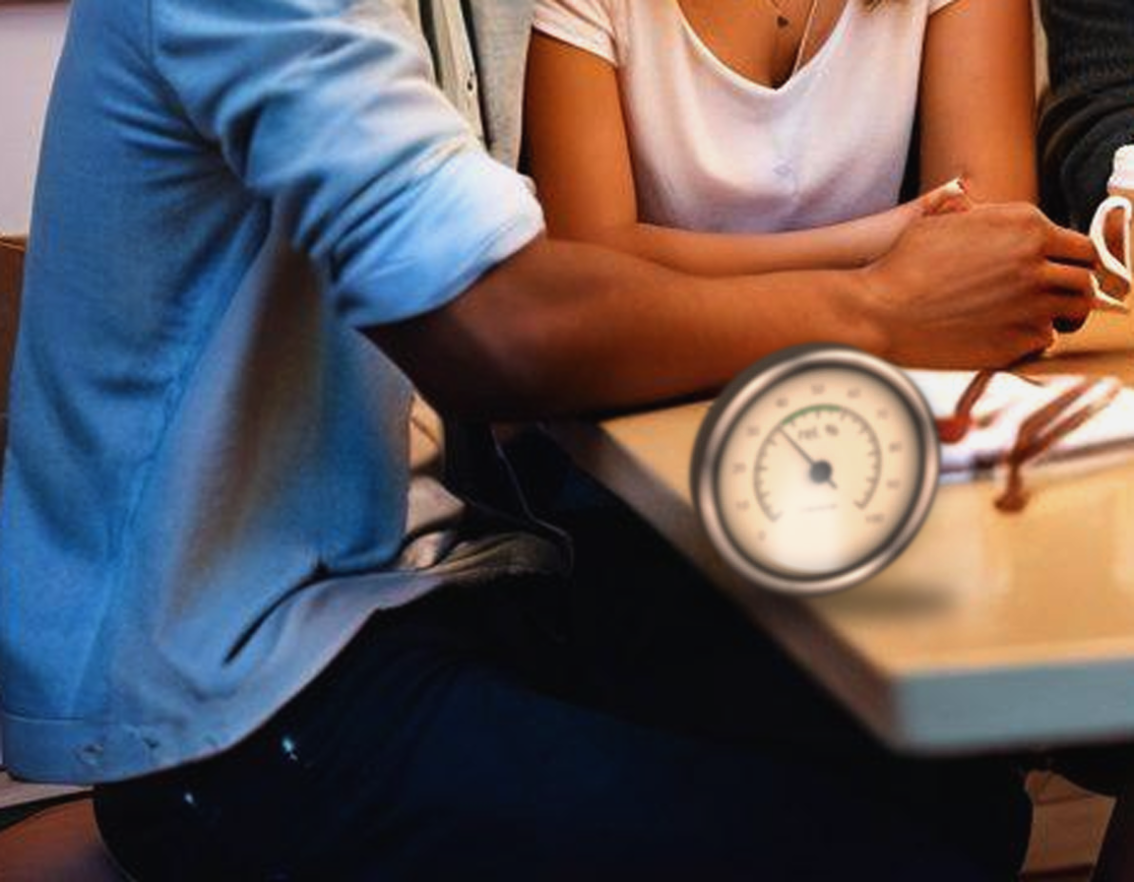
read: 35 %
